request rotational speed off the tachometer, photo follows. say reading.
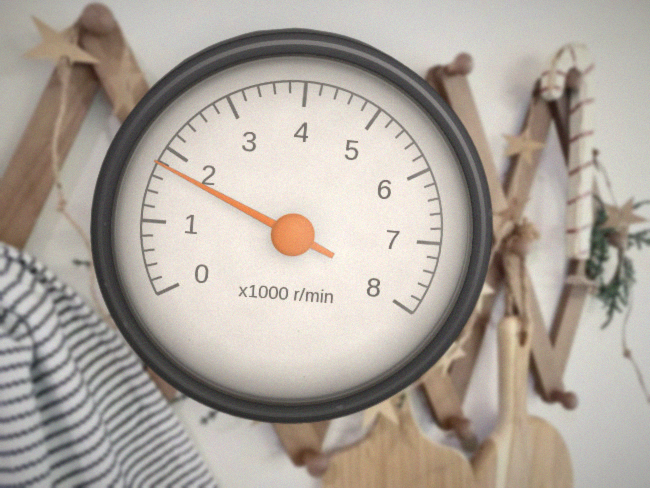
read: 1800 rpm
